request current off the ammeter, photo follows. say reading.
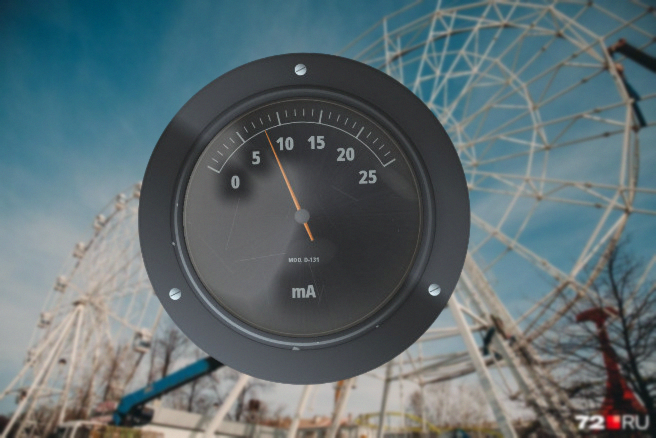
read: 8 mA
